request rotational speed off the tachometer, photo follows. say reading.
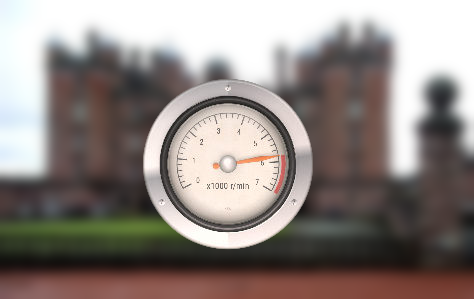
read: 5800 rpm
